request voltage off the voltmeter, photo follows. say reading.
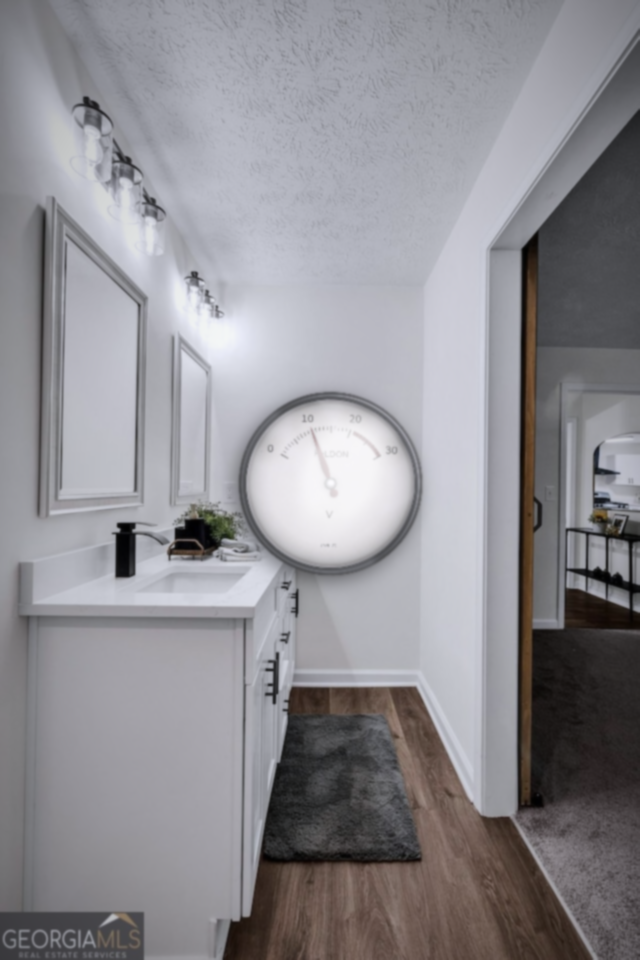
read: 10 V
